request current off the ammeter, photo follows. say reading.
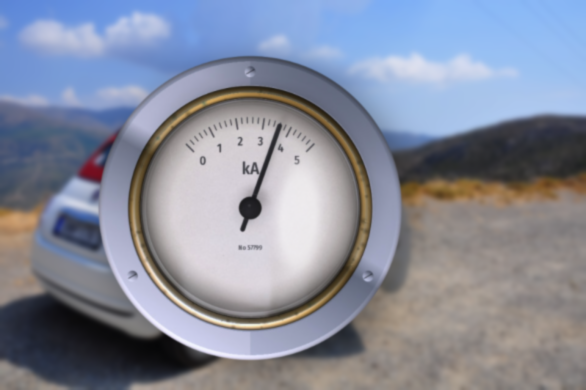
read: 3.6 kA
